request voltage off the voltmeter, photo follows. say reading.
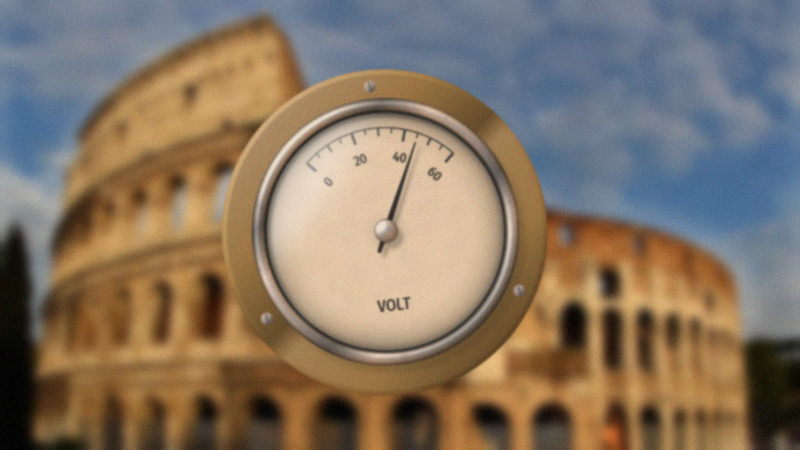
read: 45 V
